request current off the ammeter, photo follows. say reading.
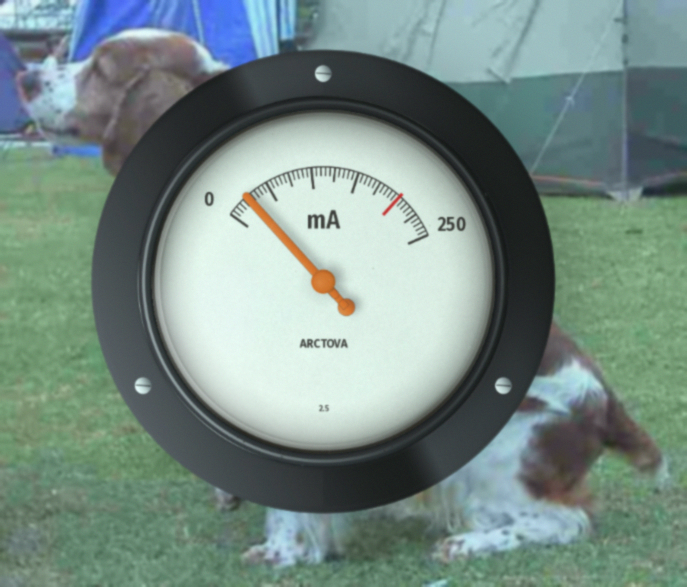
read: 25 mA
